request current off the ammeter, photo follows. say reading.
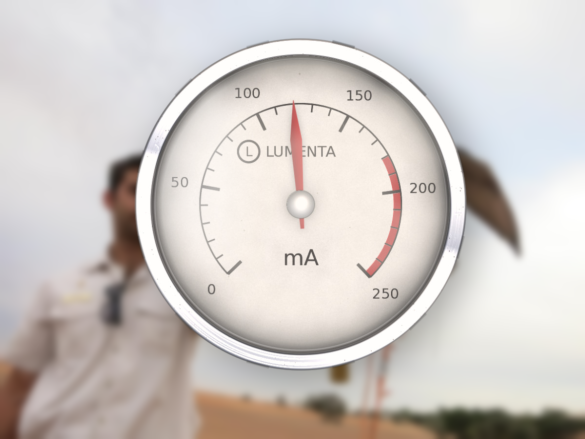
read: 120 mA
